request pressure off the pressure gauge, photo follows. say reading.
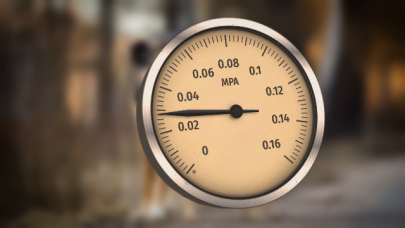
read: 0.028 MPa
